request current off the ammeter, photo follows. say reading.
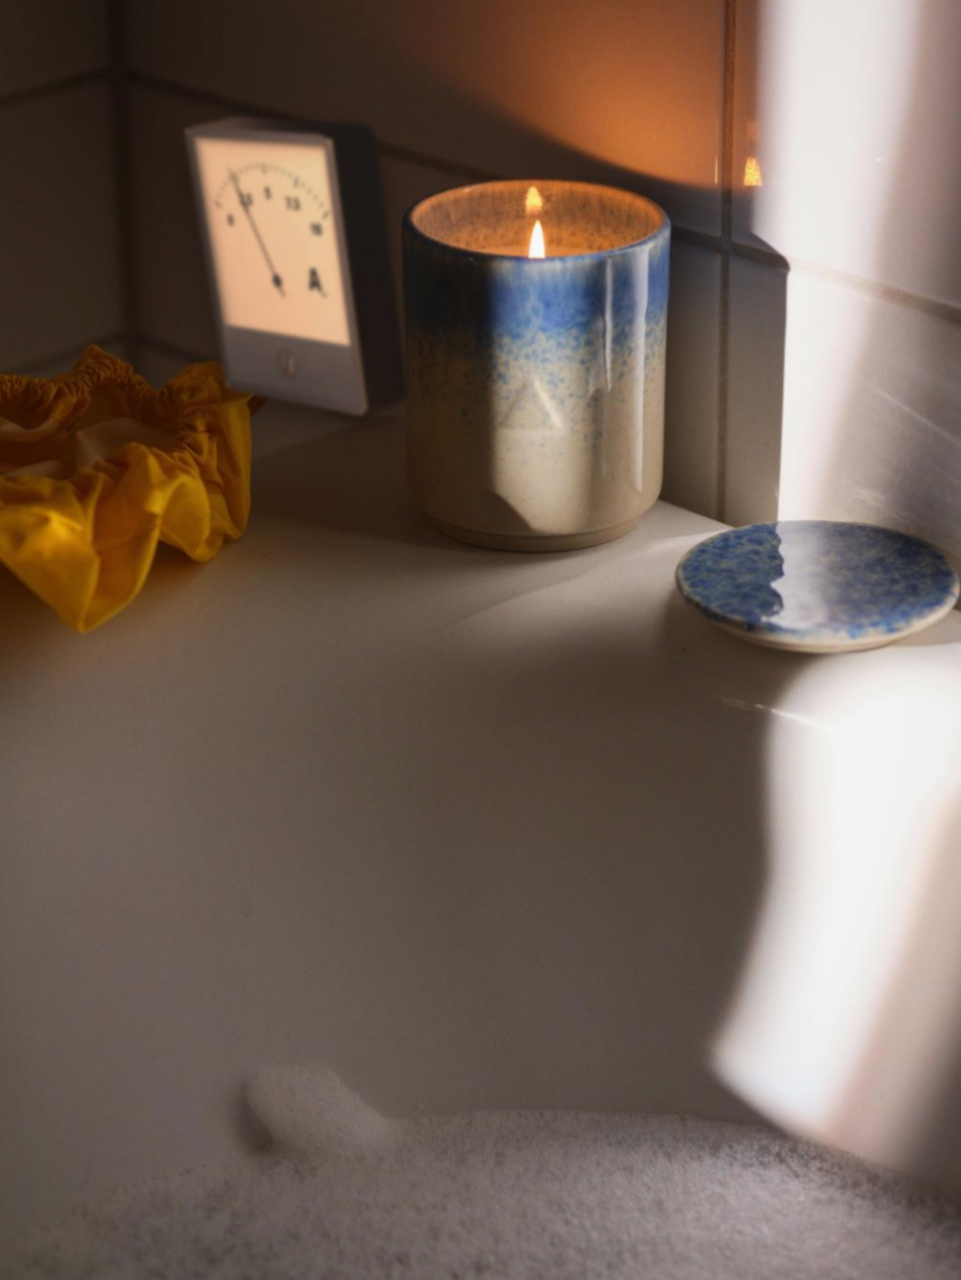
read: 2.5 A
